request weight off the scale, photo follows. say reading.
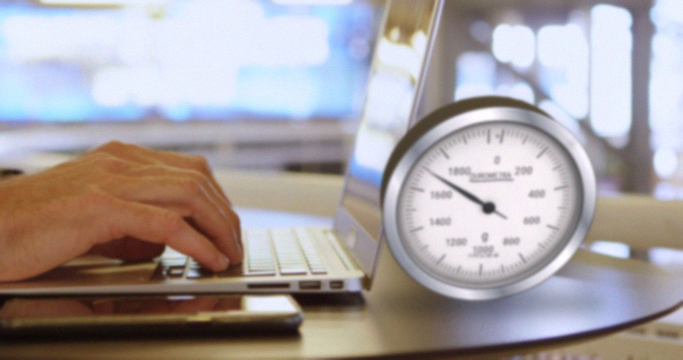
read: 1700 g
